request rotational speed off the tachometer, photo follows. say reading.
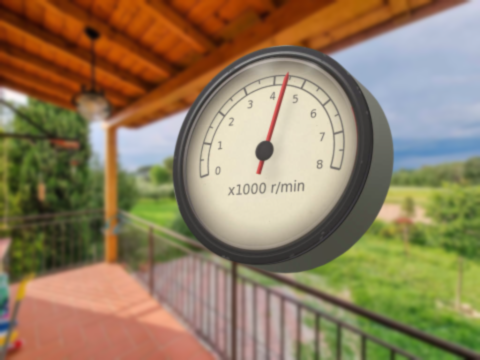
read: 4500 rpm
